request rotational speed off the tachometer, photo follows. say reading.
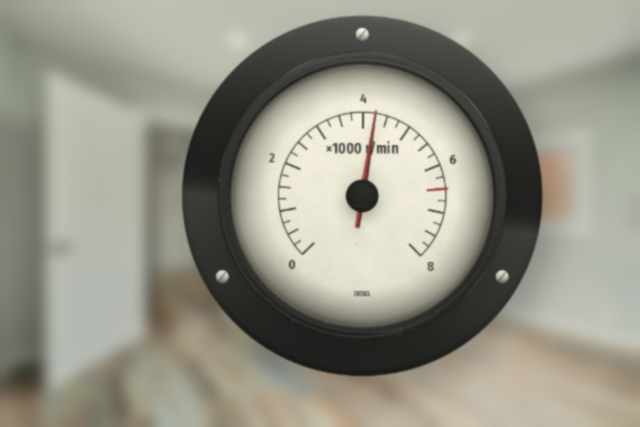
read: 4250 rpm
